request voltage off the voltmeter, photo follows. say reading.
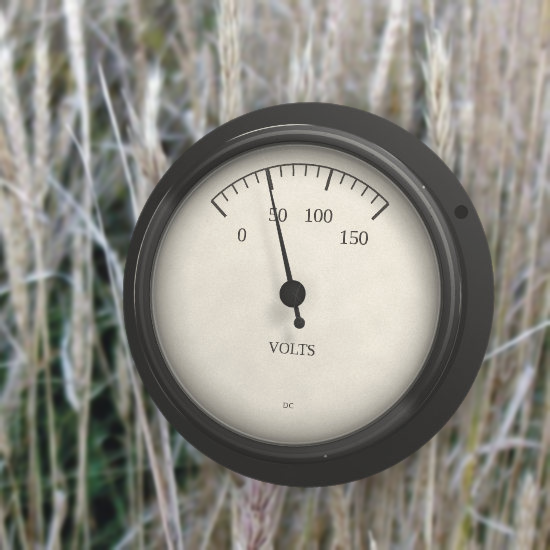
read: 50 V
